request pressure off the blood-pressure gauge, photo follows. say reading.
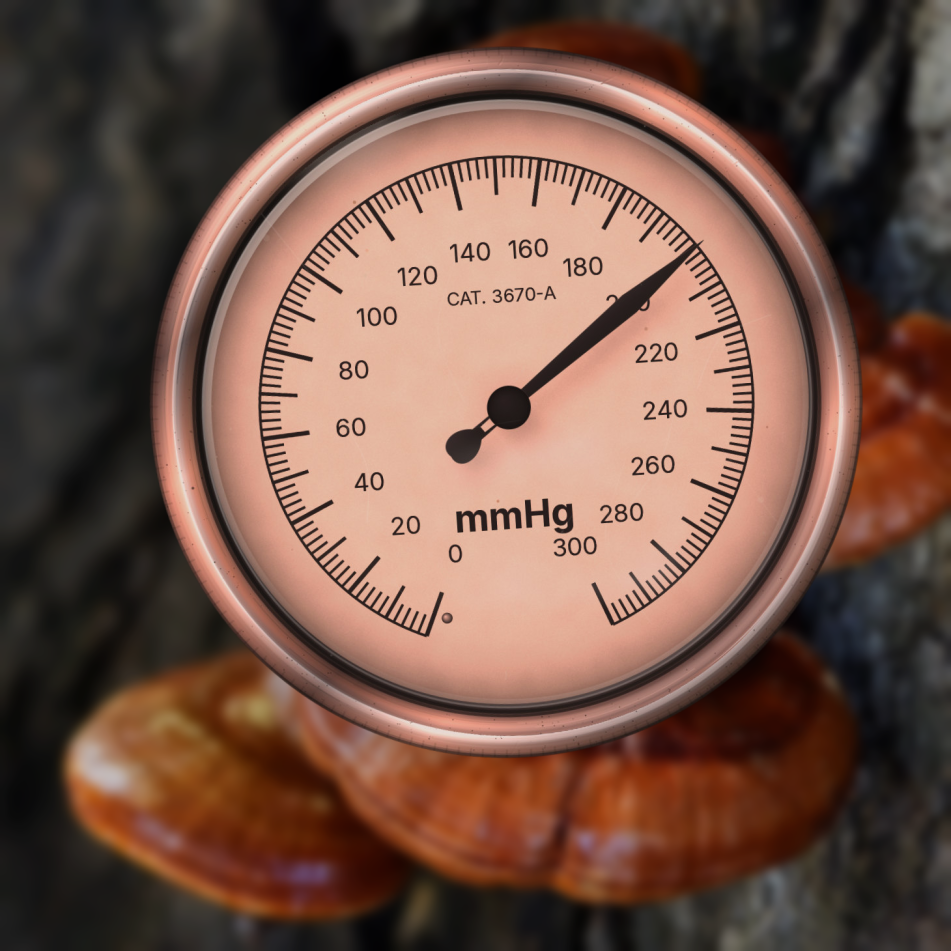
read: 200 mmHg
